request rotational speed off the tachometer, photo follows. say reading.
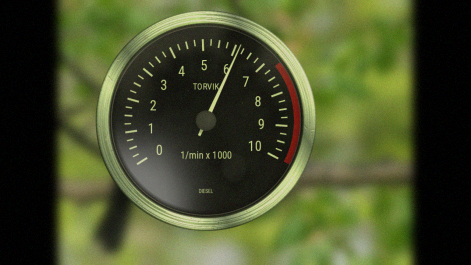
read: 6125 rpm
